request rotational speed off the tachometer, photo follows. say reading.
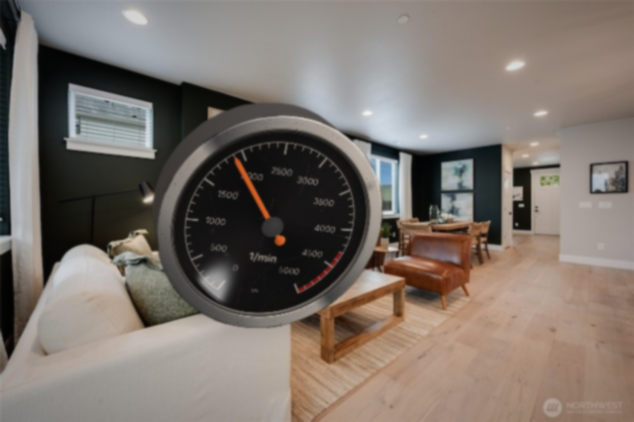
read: 1900 rpm
